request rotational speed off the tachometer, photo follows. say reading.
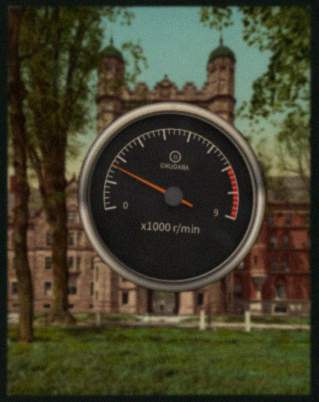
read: 1600 rpm
